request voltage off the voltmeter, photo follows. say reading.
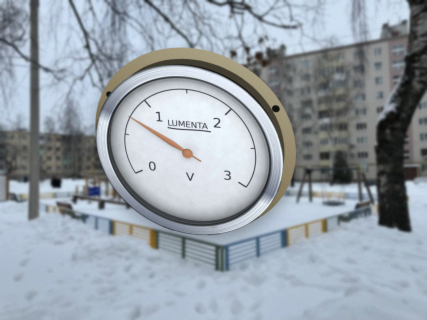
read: 0.75 V
